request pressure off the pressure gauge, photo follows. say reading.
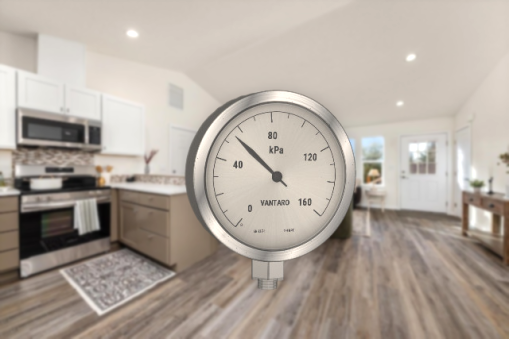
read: 55 kPa
